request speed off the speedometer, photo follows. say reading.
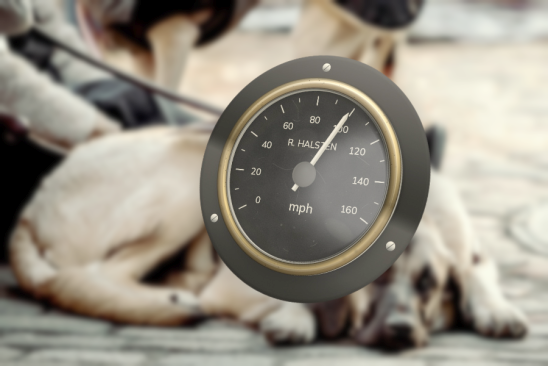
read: 100 mph
